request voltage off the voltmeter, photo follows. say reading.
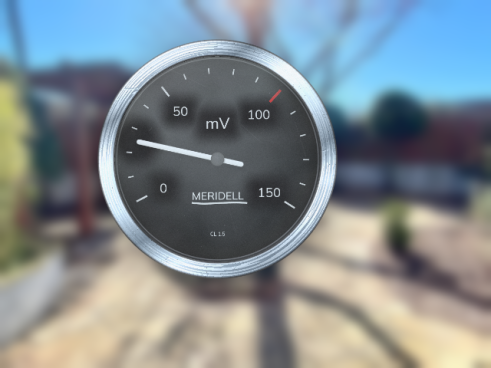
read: 25 mV
